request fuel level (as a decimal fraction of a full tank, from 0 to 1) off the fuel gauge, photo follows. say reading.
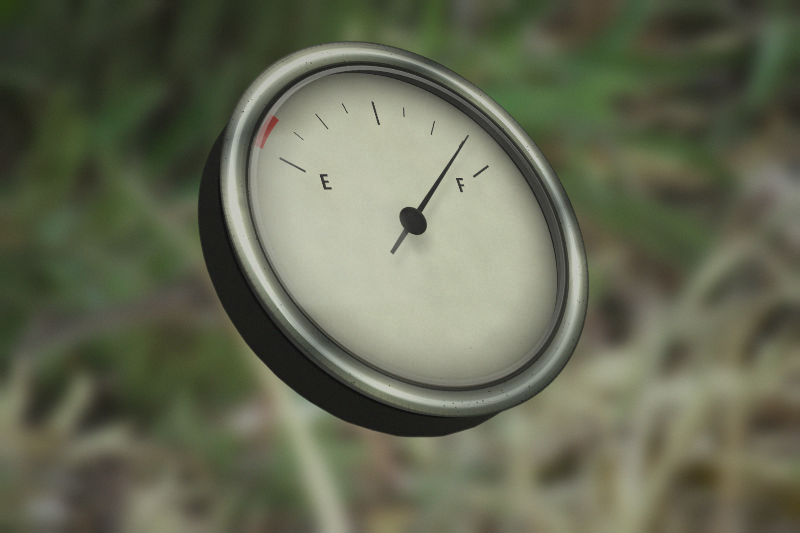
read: 0.875
